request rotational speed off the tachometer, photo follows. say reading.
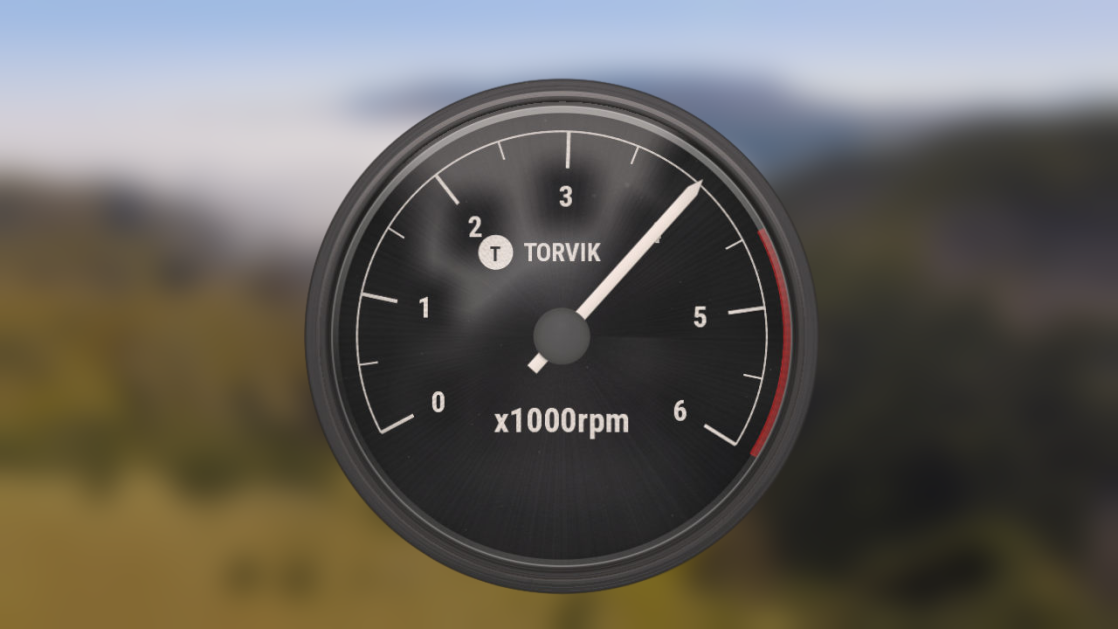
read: 4000 rpm
